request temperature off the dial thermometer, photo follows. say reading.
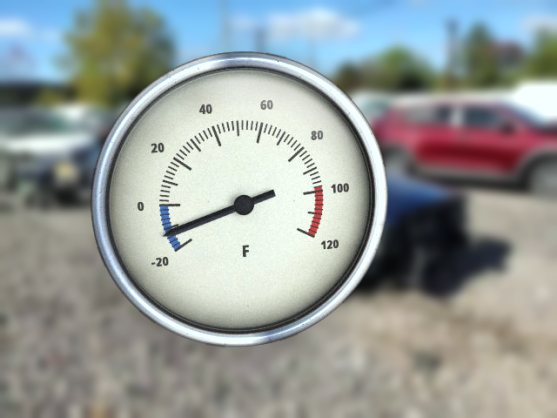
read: -12 °F
